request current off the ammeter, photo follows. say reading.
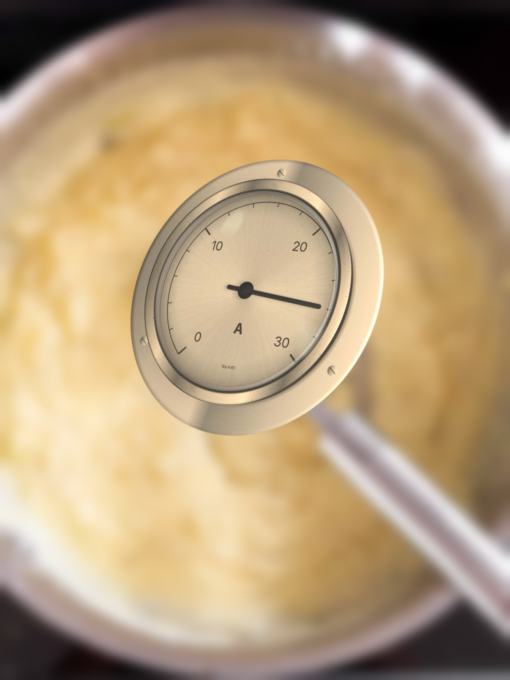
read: 26 A
